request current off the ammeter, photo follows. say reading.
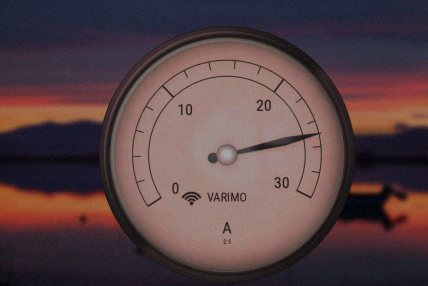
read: 25 A
